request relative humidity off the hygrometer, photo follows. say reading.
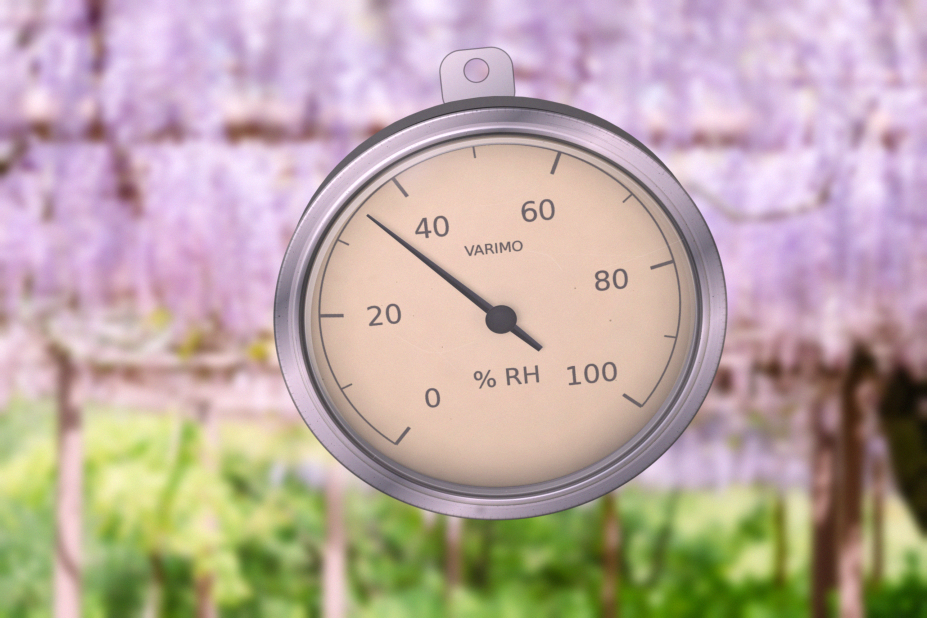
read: 35 %
